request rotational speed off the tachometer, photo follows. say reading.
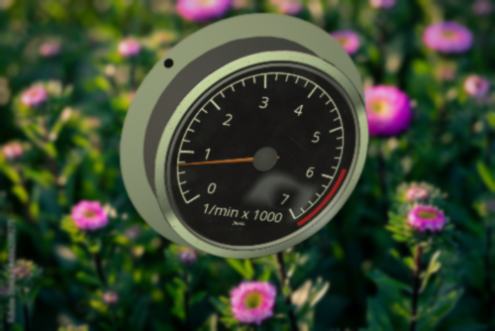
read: 800 rpm
